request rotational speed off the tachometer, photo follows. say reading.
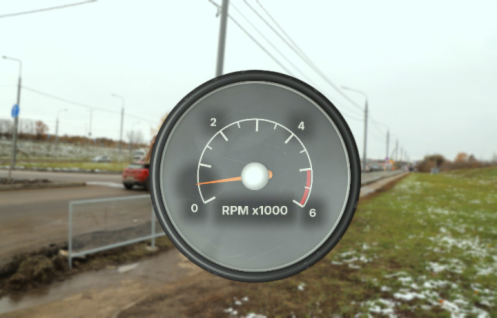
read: 500 rpm
